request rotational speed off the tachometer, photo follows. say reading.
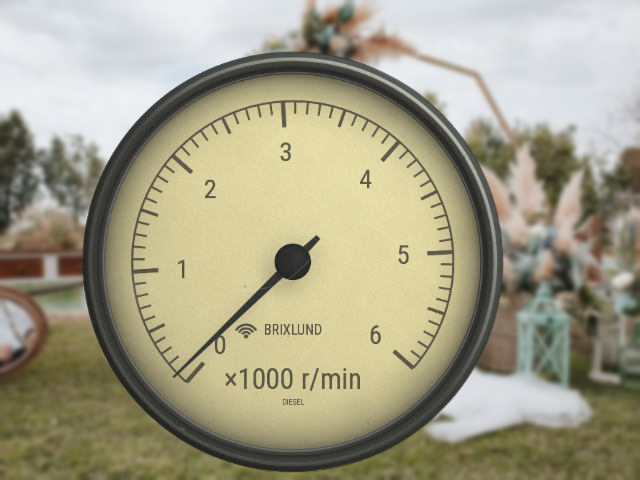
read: 100 rpm
